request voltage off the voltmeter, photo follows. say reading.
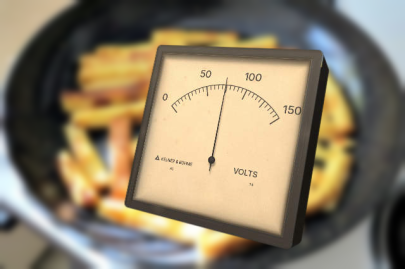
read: 75 V
